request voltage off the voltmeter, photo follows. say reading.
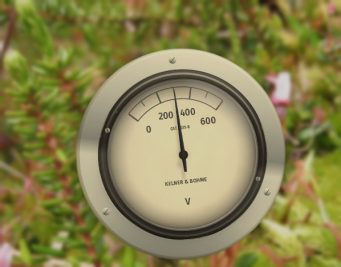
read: 300 V
